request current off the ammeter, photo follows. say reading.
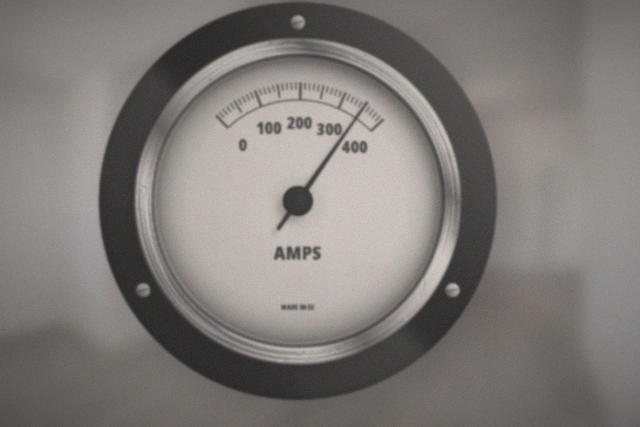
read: 350 A
